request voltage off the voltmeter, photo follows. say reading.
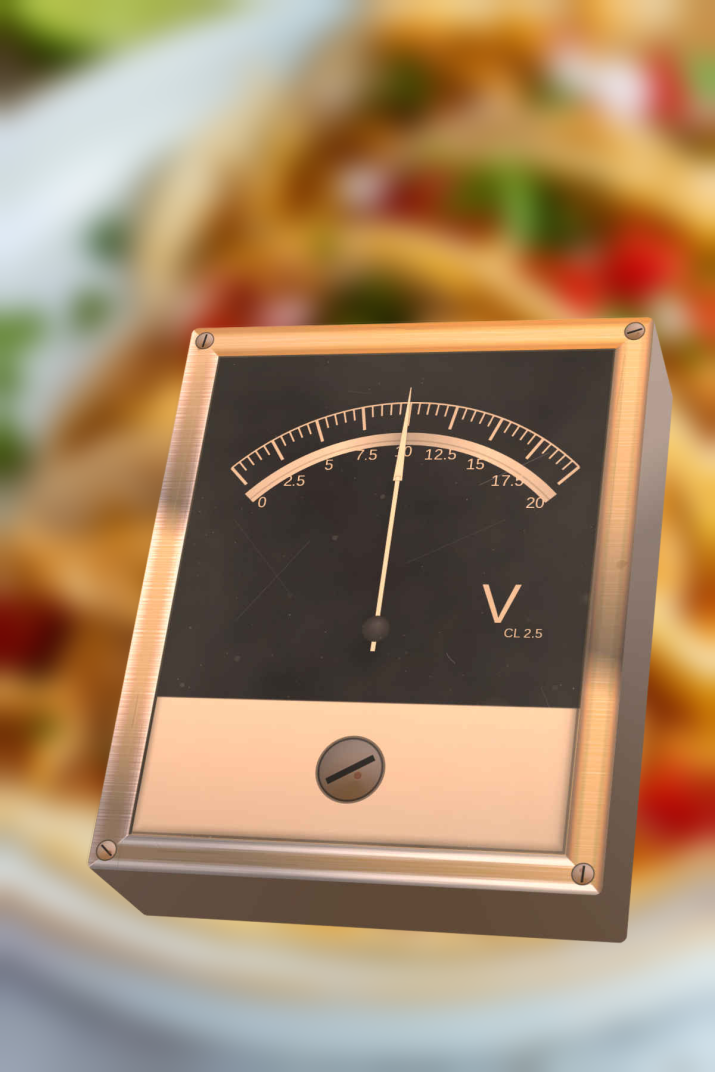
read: 10 V
